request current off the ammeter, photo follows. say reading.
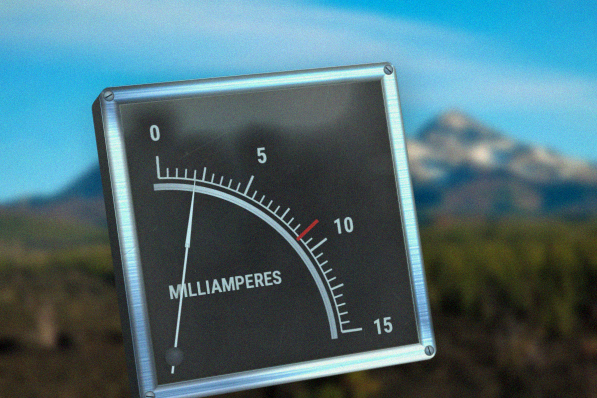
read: 2 mA
